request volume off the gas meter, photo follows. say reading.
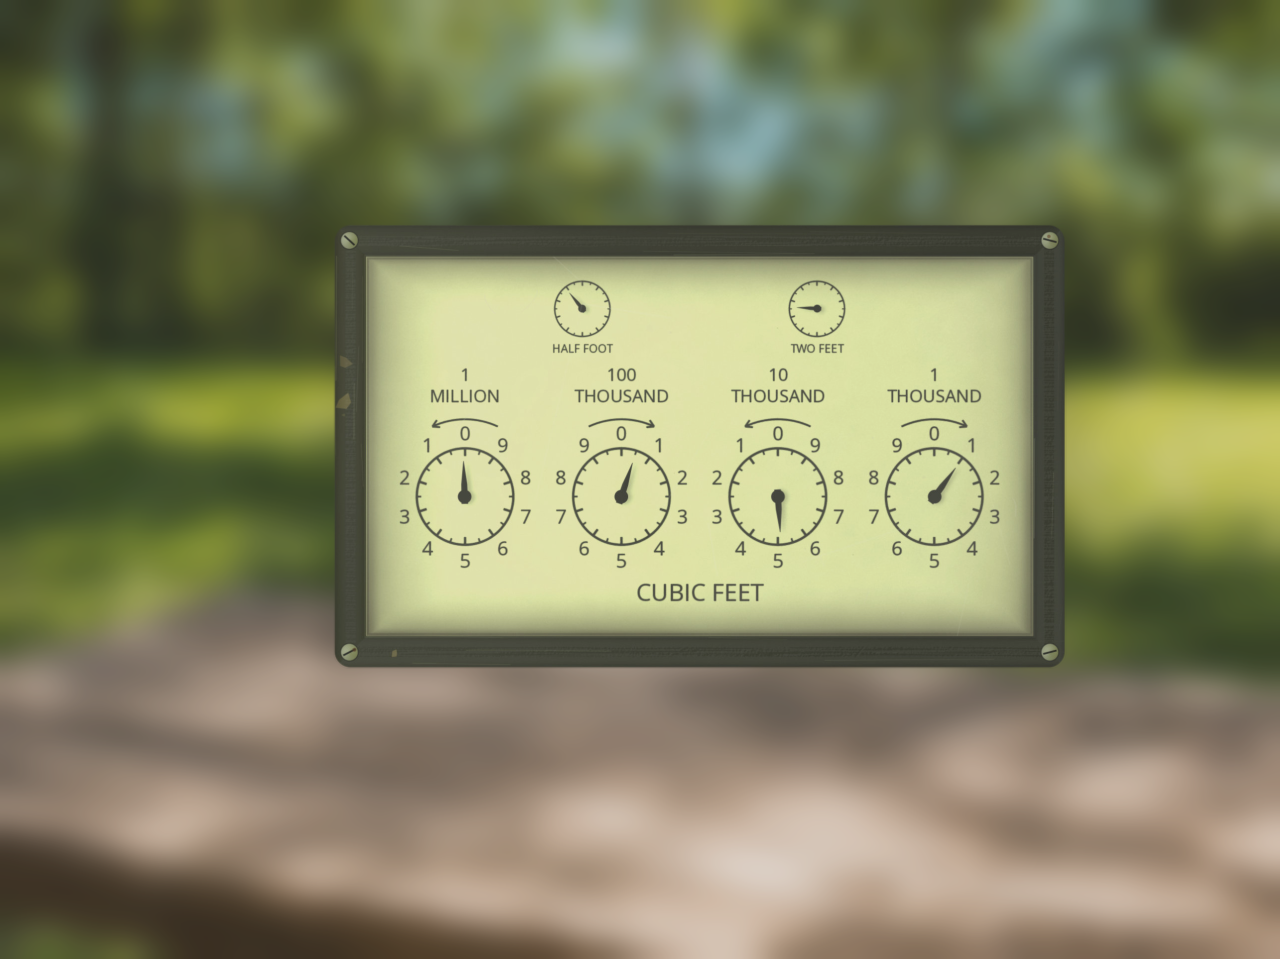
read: 5100 ft³
